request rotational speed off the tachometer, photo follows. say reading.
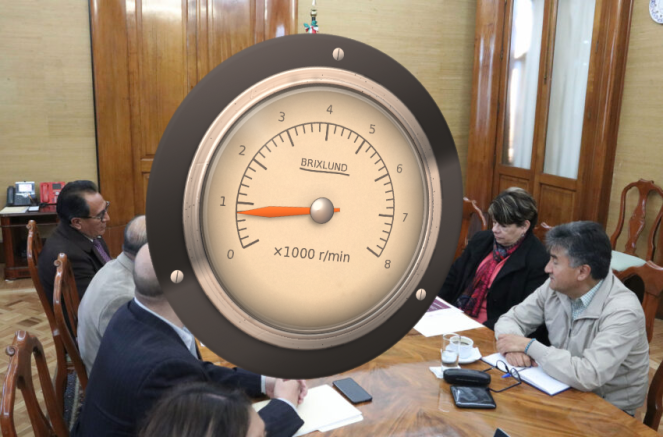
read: 800 rpm
